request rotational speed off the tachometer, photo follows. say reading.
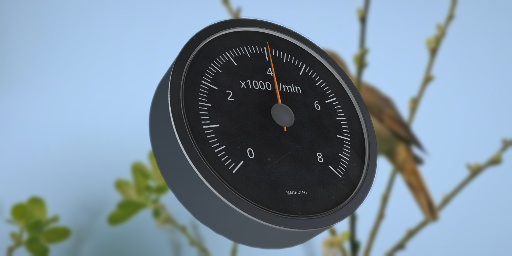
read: 4000 rpm
